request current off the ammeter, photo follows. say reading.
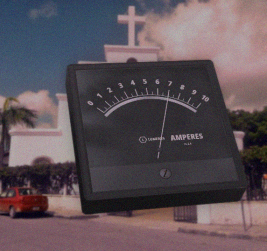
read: 7 A
